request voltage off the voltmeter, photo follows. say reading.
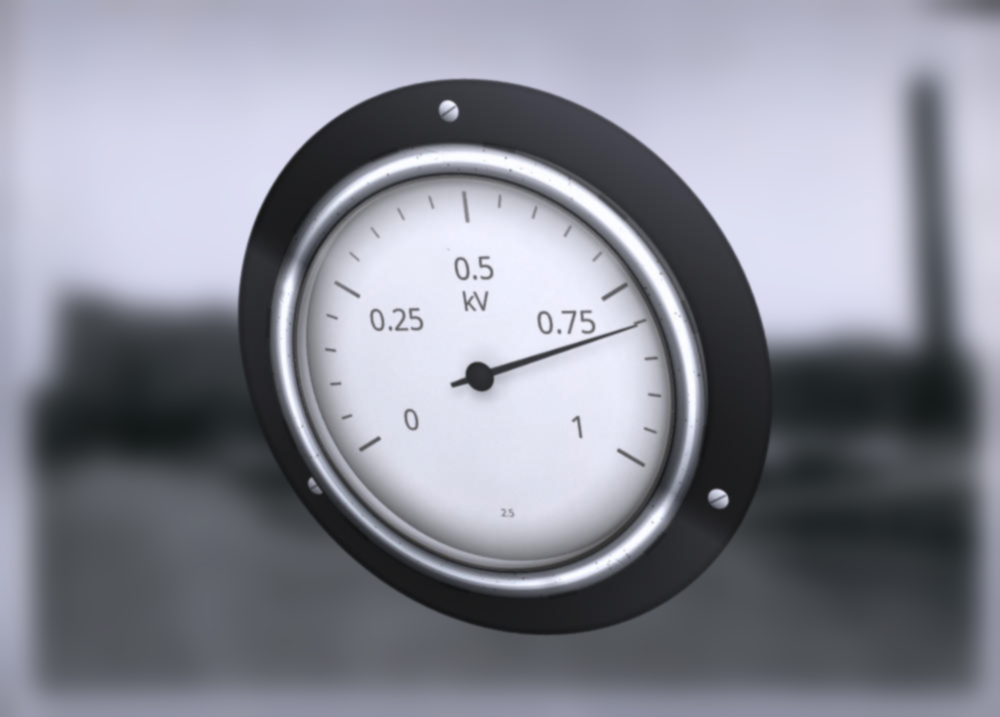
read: 0.8 kV
